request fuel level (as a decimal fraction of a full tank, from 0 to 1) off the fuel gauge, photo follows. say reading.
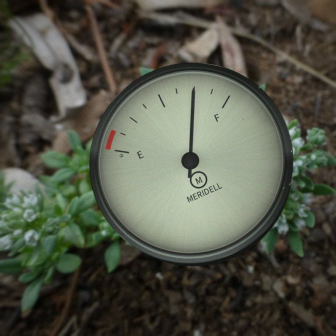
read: 0.75
